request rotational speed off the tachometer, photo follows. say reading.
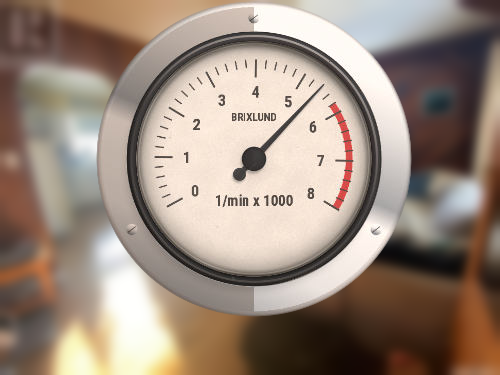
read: 5400 rpm
